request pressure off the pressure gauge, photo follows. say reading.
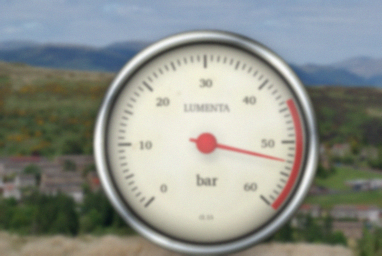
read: 53 bar
